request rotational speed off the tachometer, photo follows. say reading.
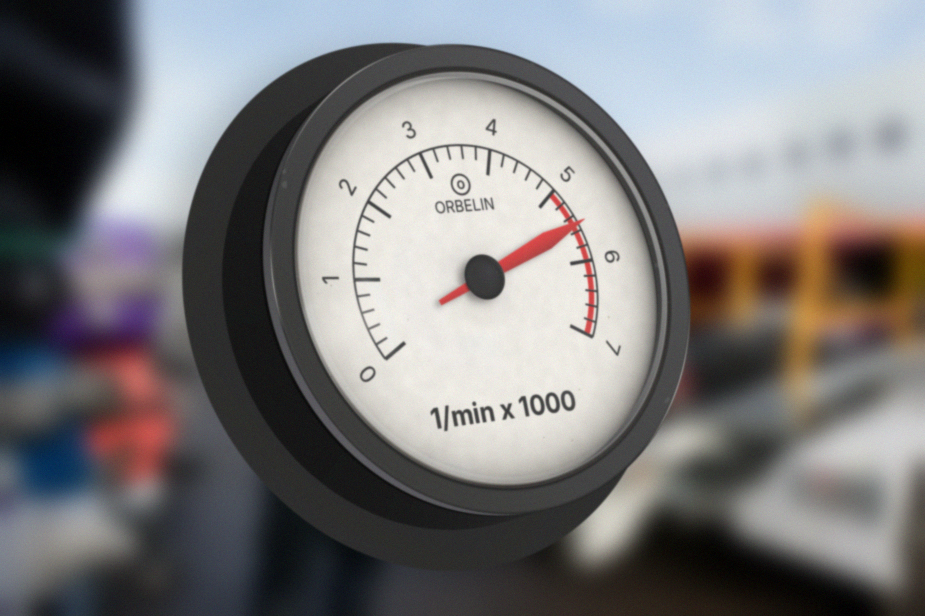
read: 5500 rpm
